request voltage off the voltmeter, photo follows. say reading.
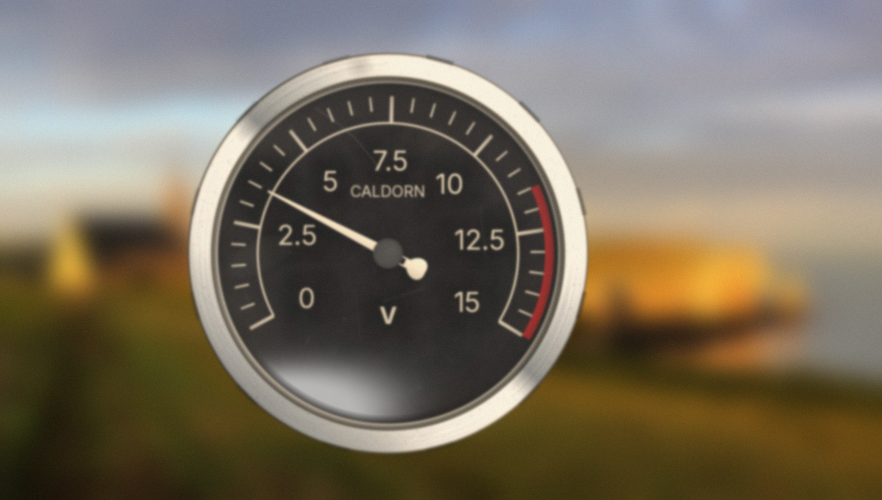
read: 3.5 V
